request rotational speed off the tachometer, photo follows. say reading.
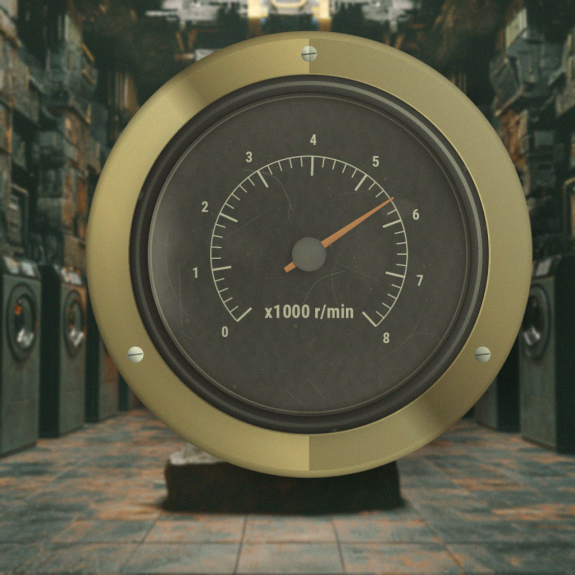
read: 5600 rpm
